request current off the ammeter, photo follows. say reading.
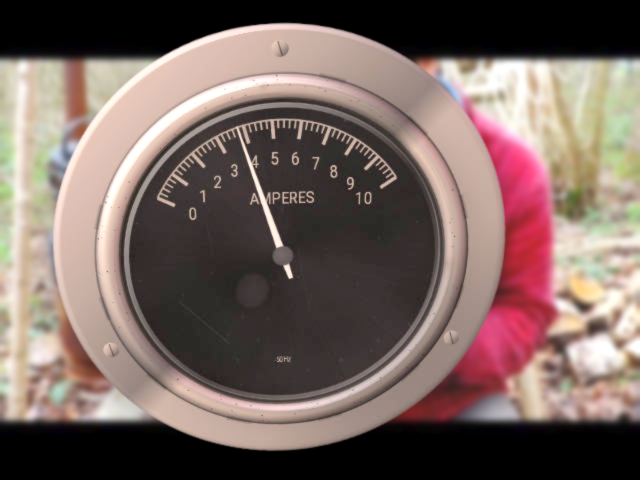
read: 3.8 A
